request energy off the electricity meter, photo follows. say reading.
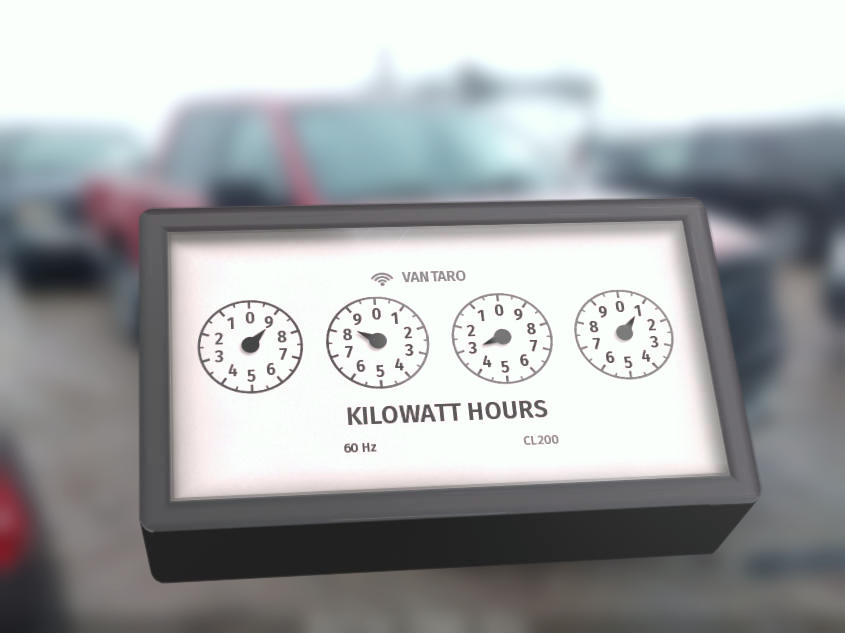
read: 8831 kWh
